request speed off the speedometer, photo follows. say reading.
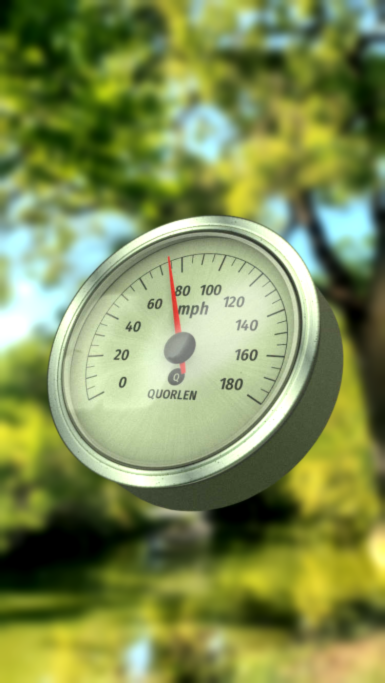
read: 75 mph
